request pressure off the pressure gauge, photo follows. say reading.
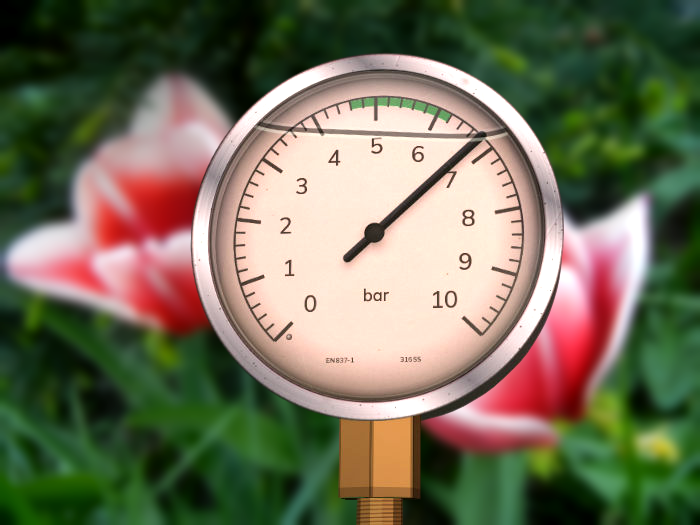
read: 6.8 bar
